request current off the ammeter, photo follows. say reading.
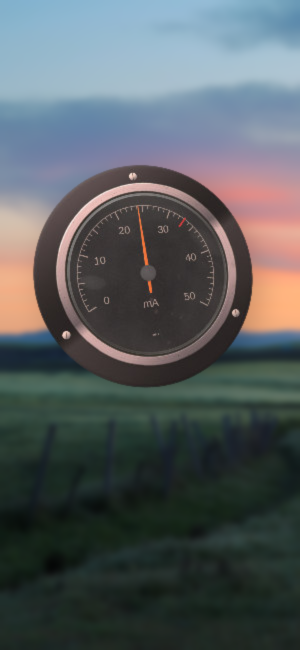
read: 24 mA
